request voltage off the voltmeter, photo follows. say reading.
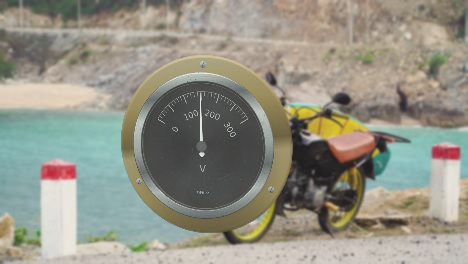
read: 150 V
